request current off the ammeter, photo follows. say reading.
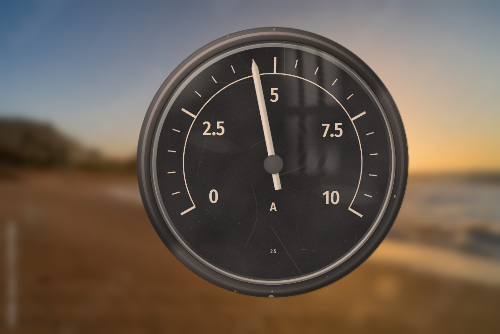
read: 4.5 A
